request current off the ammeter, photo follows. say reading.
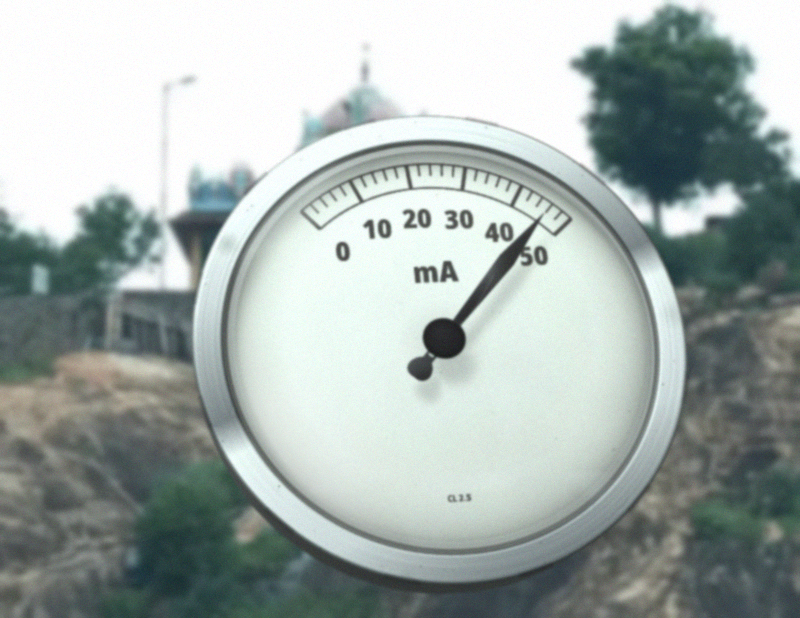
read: 46 mA
